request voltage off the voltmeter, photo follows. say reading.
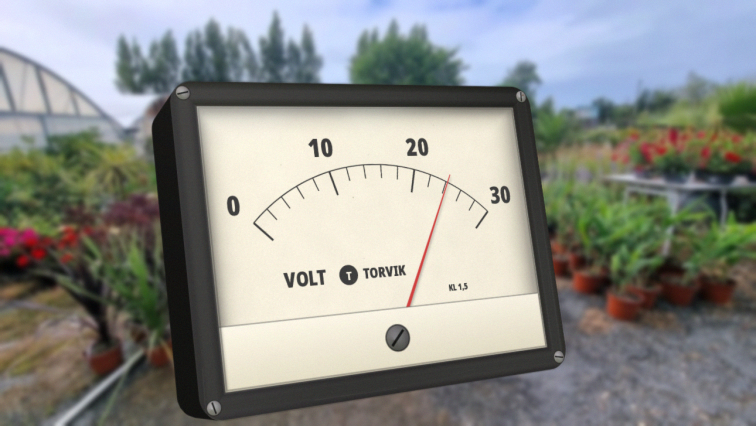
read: 24 V
